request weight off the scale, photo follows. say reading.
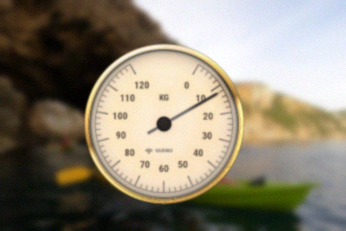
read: 12 kg
